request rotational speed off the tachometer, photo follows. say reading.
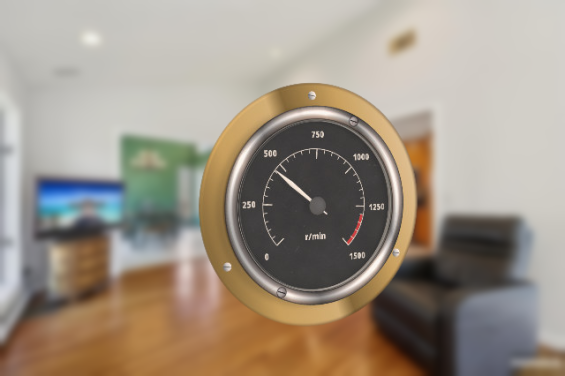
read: 450 rpm
